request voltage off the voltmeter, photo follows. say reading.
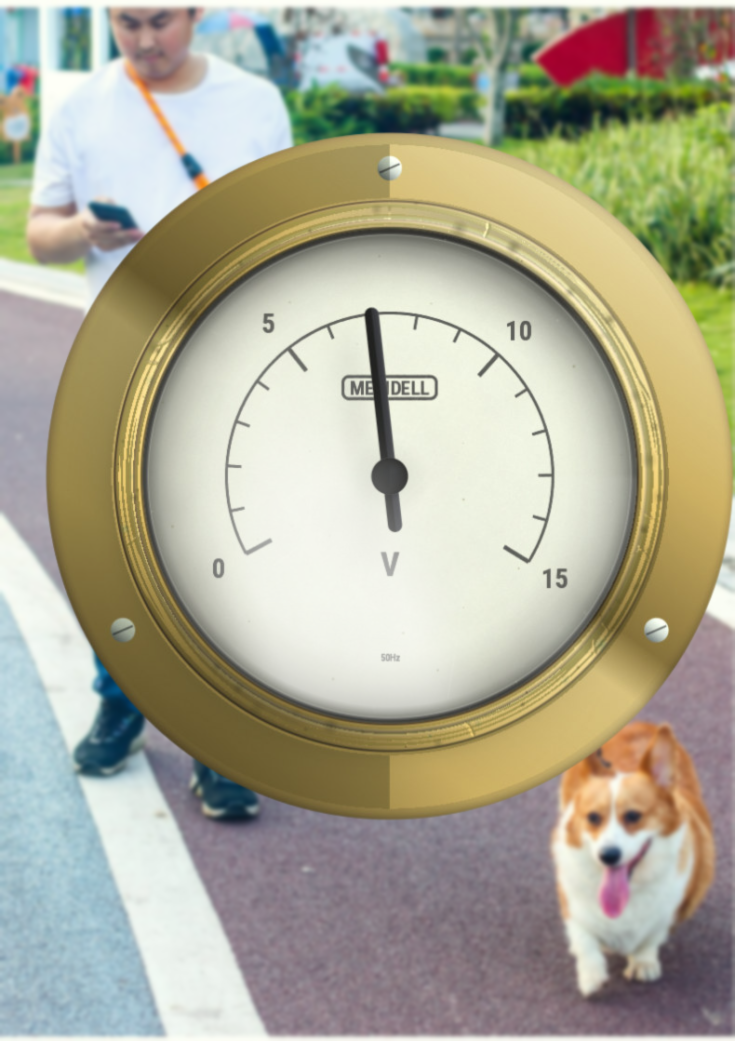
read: 7 V
